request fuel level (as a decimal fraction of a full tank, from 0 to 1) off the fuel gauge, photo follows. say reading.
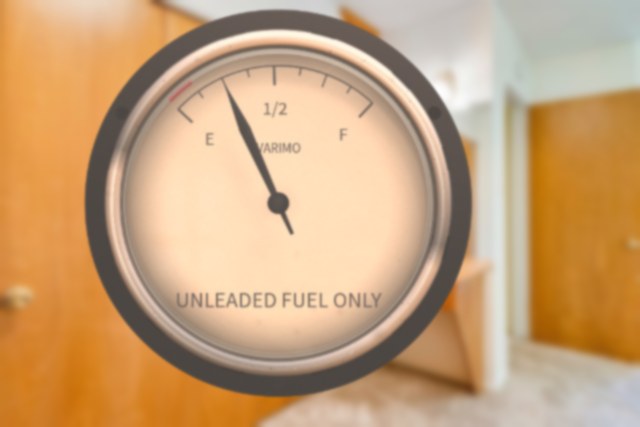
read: 0.25
